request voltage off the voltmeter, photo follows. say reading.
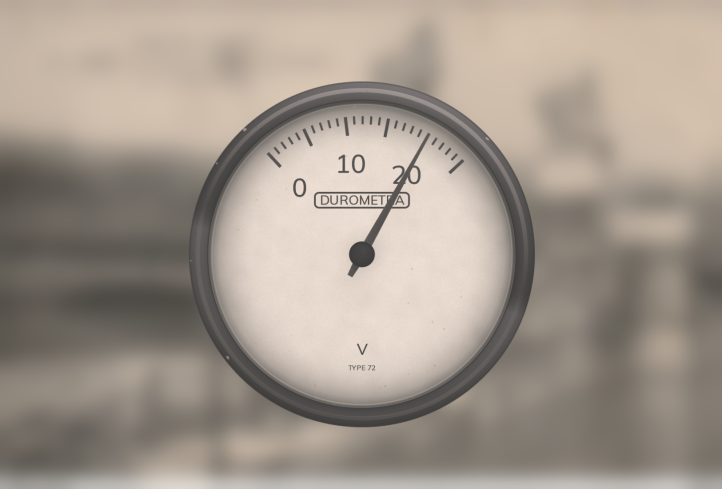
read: 20 V
